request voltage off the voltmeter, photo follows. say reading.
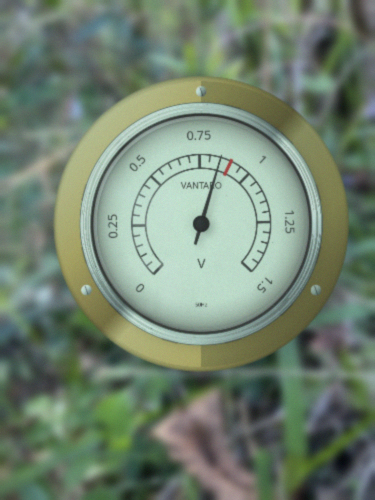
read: 0.85 V
